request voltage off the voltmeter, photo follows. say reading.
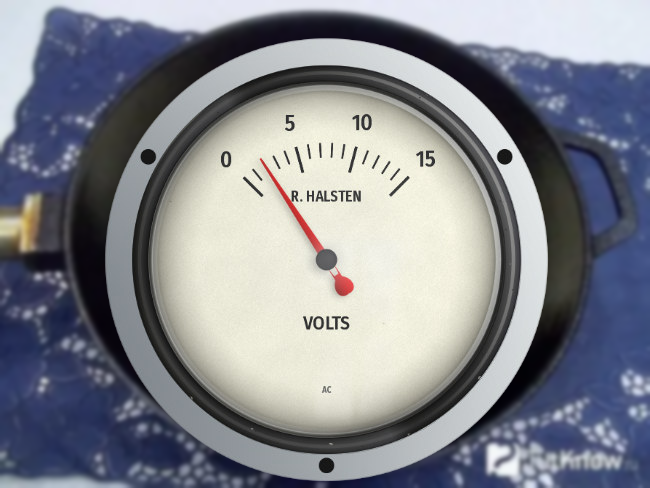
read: 2 V
